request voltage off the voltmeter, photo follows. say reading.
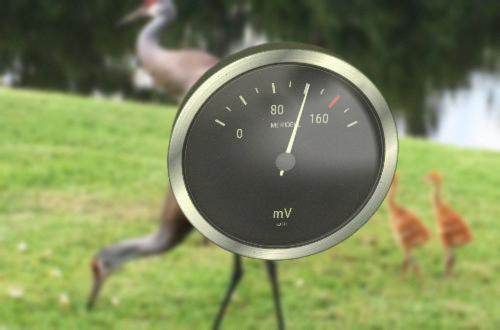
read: 120 mV
